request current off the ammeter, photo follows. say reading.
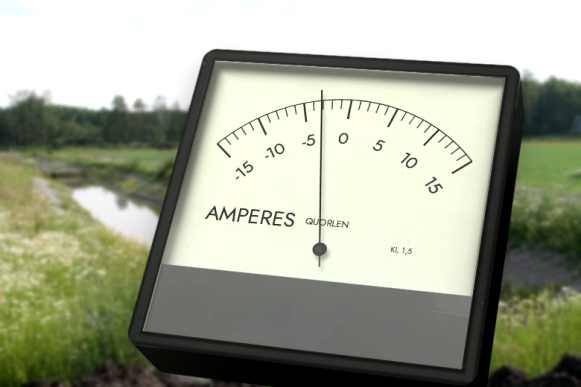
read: -3 A
